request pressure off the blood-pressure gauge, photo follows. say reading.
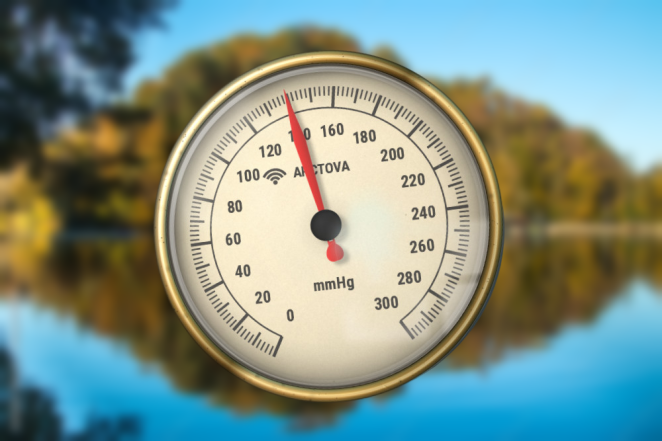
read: 140 mmHg
